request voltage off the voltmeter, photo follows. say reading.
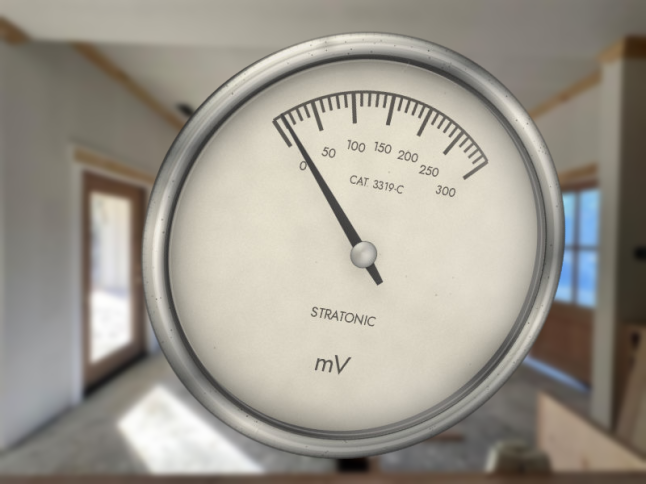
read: 10 mV
